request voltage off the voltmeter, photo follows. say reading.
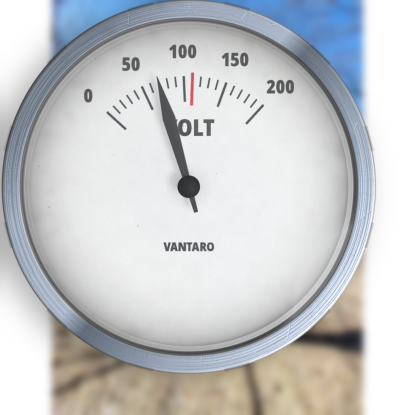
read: 70 V
